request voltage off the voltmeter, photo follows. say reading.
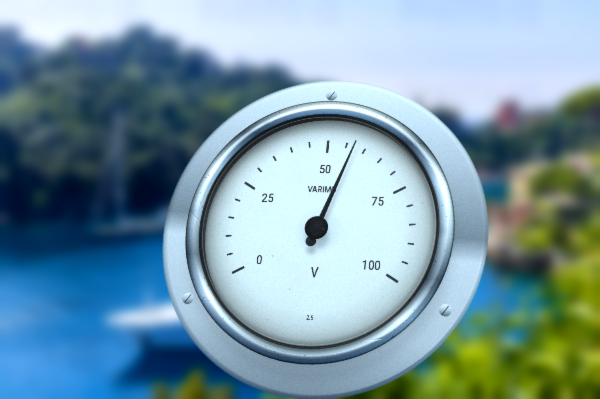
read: 57.5 V
